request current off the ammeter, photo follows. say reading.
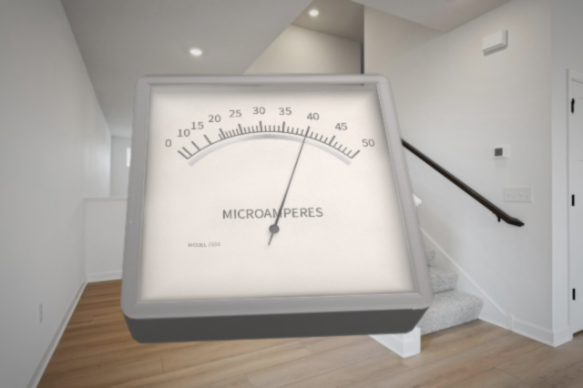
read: 40 µA
